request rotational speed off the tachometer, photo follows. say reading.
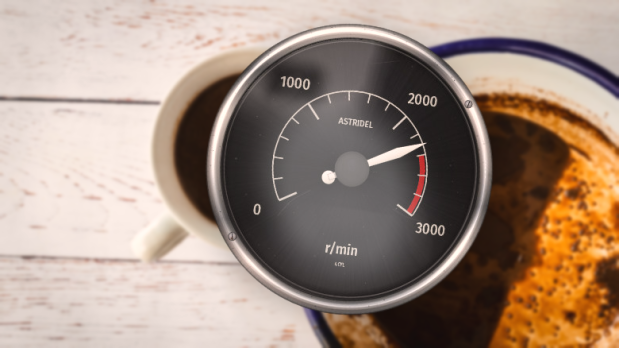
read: 2300 rpm
